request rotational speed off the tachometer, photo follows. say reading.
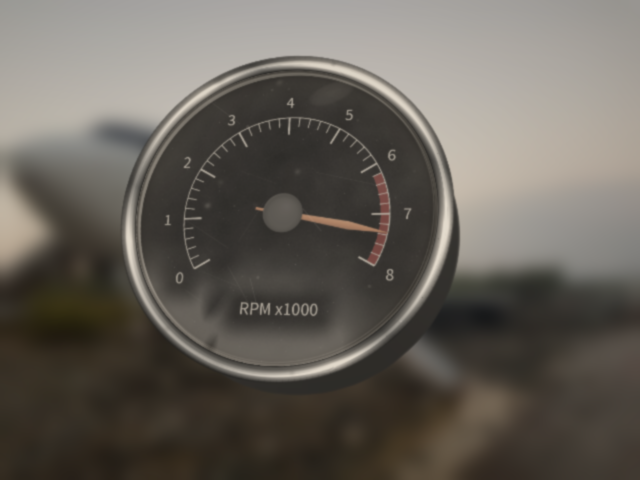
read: 7400 rpm
